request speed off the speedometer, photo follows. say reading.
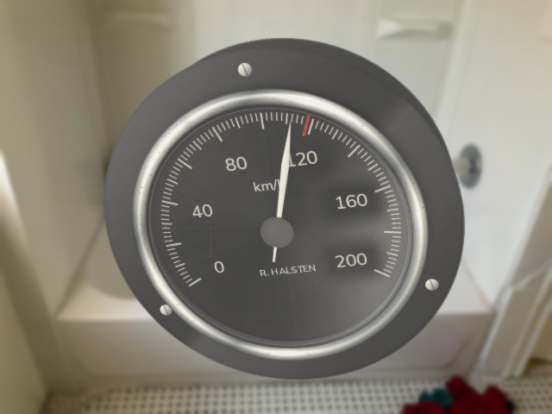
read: 112 km/h
